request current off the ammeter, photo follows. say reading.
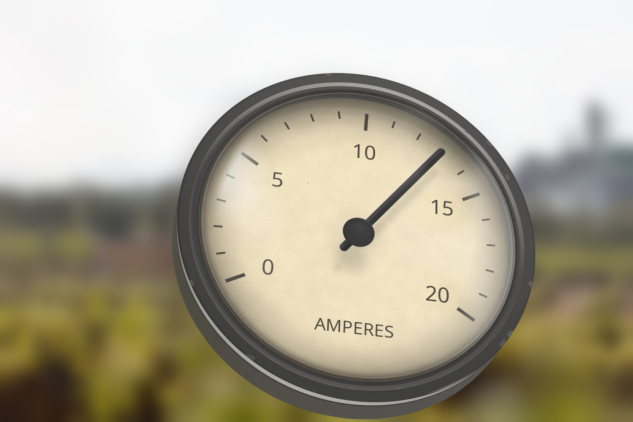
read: 13 A
